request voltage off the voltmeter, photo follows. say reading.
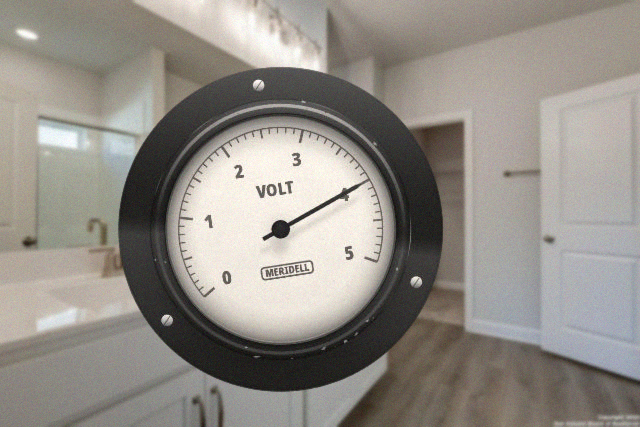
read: 4 V
